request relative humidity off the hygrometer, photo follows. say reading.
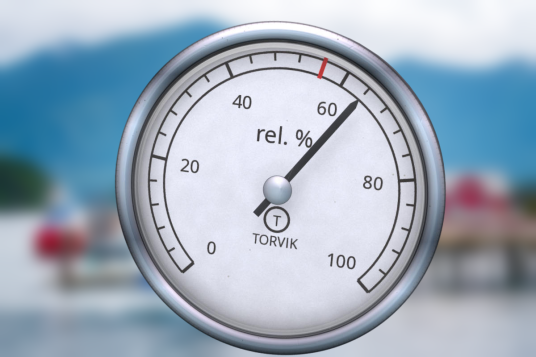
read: 64 %
